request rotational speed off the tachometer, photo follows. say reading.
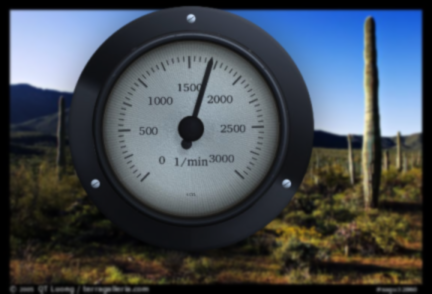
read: 1700 rpm
